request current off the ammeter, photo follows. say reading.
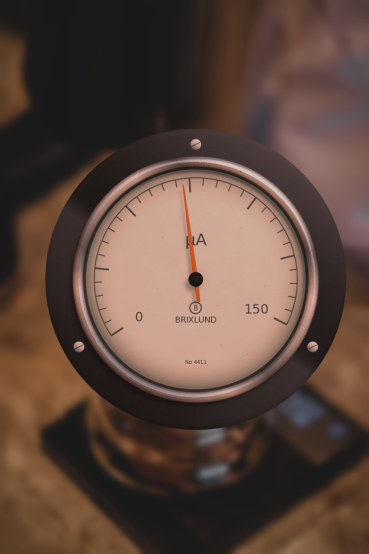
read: 72.5 µA
